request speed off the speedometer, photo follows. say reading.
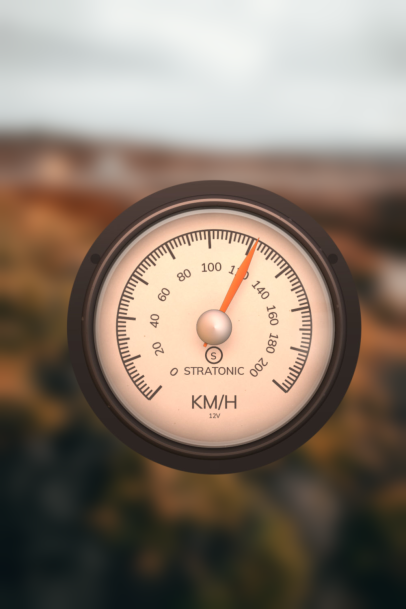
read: 122 km/h
